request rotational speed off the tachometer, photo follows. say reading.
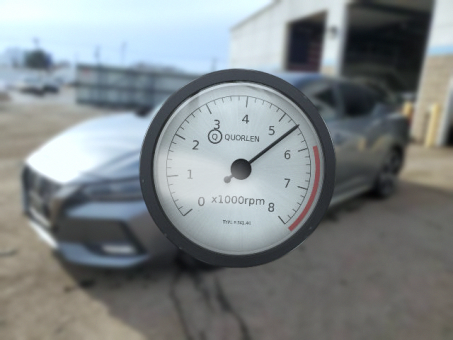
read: 5400 rpm
